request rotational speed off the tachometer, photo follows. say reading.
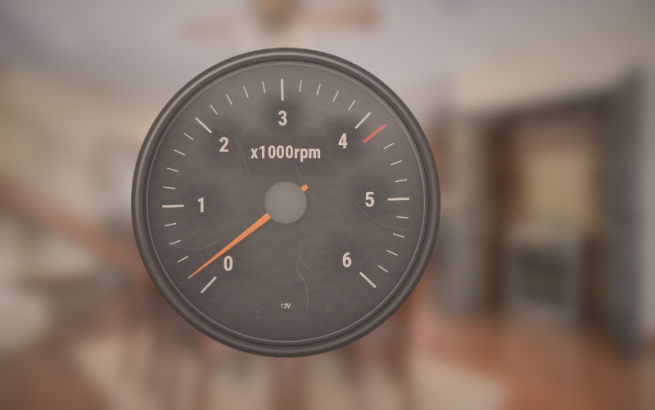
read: 200 rpm
